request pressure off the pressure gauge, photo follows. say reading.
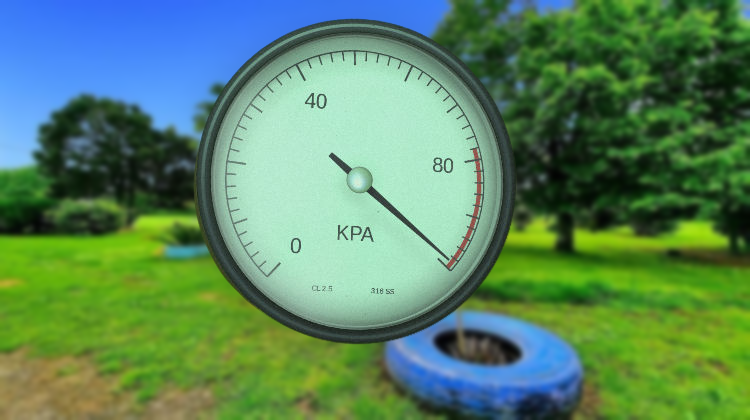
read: 99 kPa
